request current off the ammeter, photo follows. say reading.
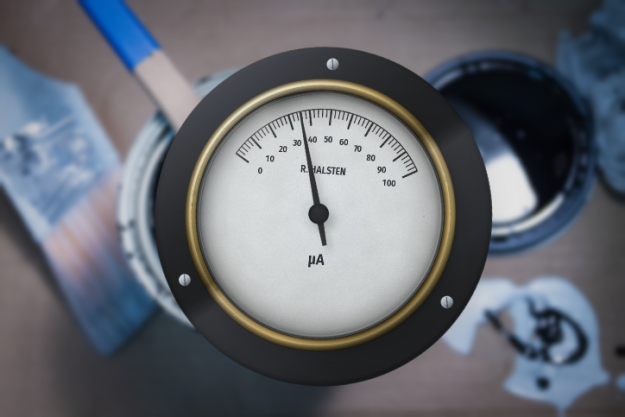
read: 36 µA
